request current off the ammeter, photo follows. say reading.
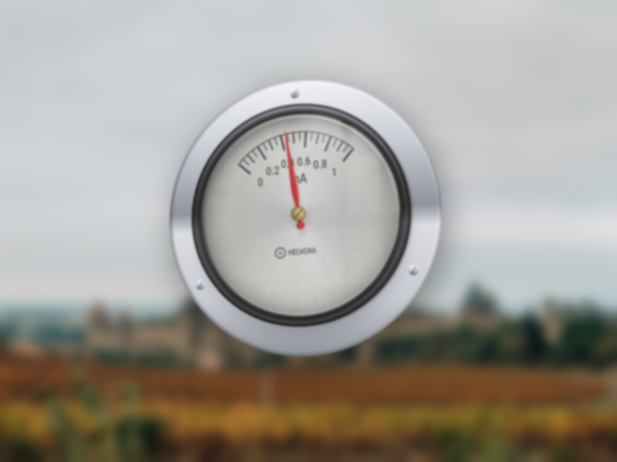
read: 0.45 mA
